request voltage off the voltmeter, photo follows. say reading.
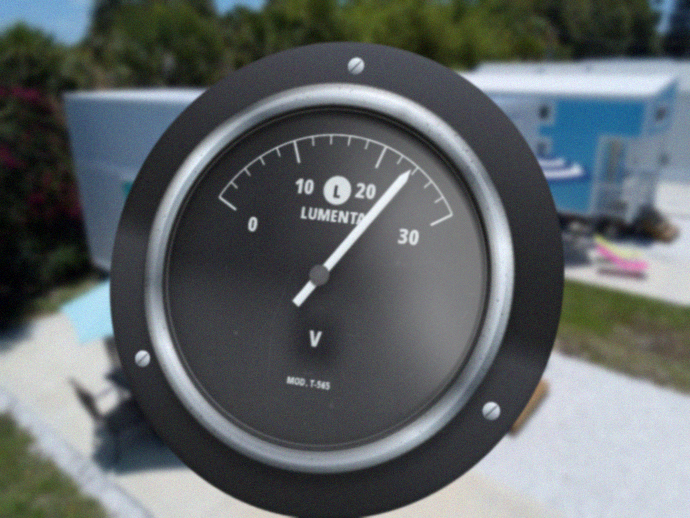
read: 24 V
